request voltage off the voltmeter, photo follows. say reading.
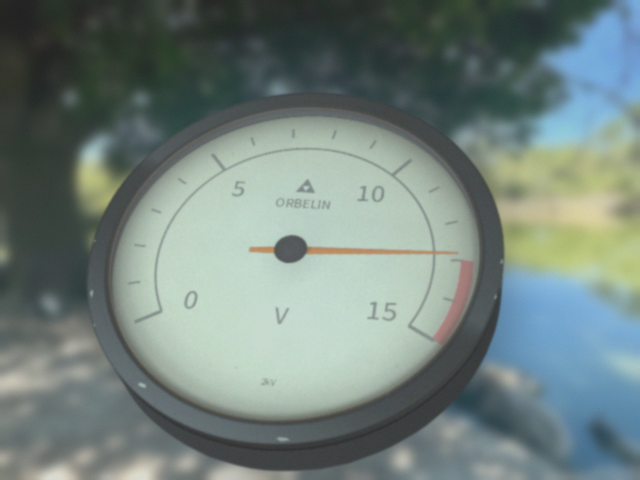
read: 13 V
